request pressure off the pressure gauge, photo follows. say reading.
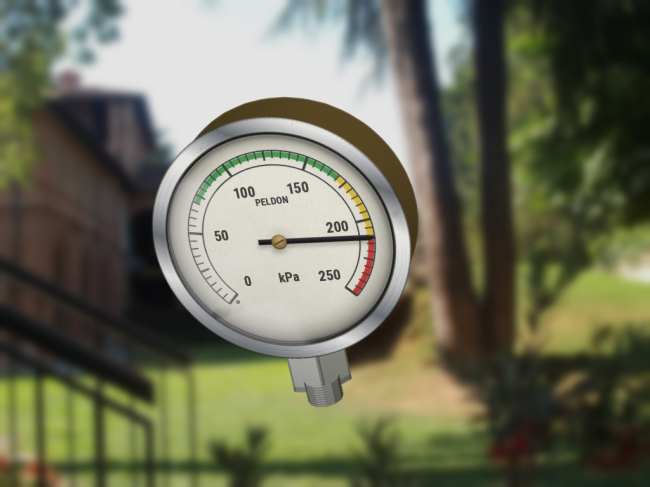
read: 210 kPa
